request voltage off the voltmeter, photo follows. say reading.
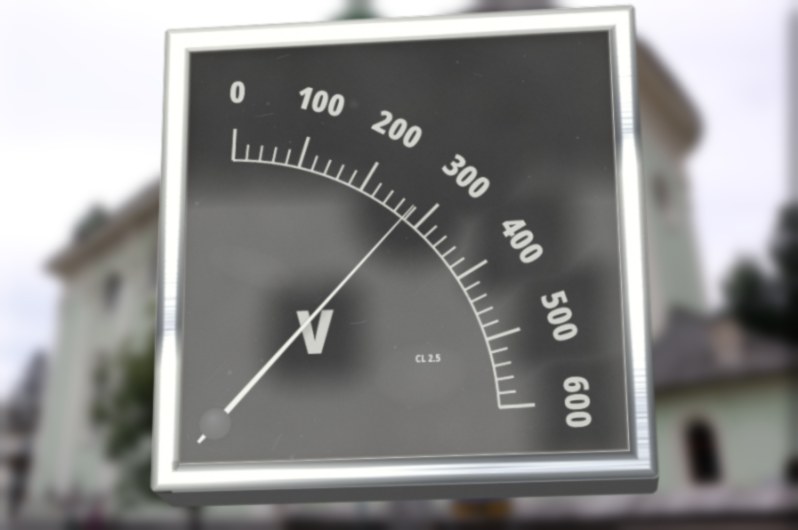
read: 280 V
